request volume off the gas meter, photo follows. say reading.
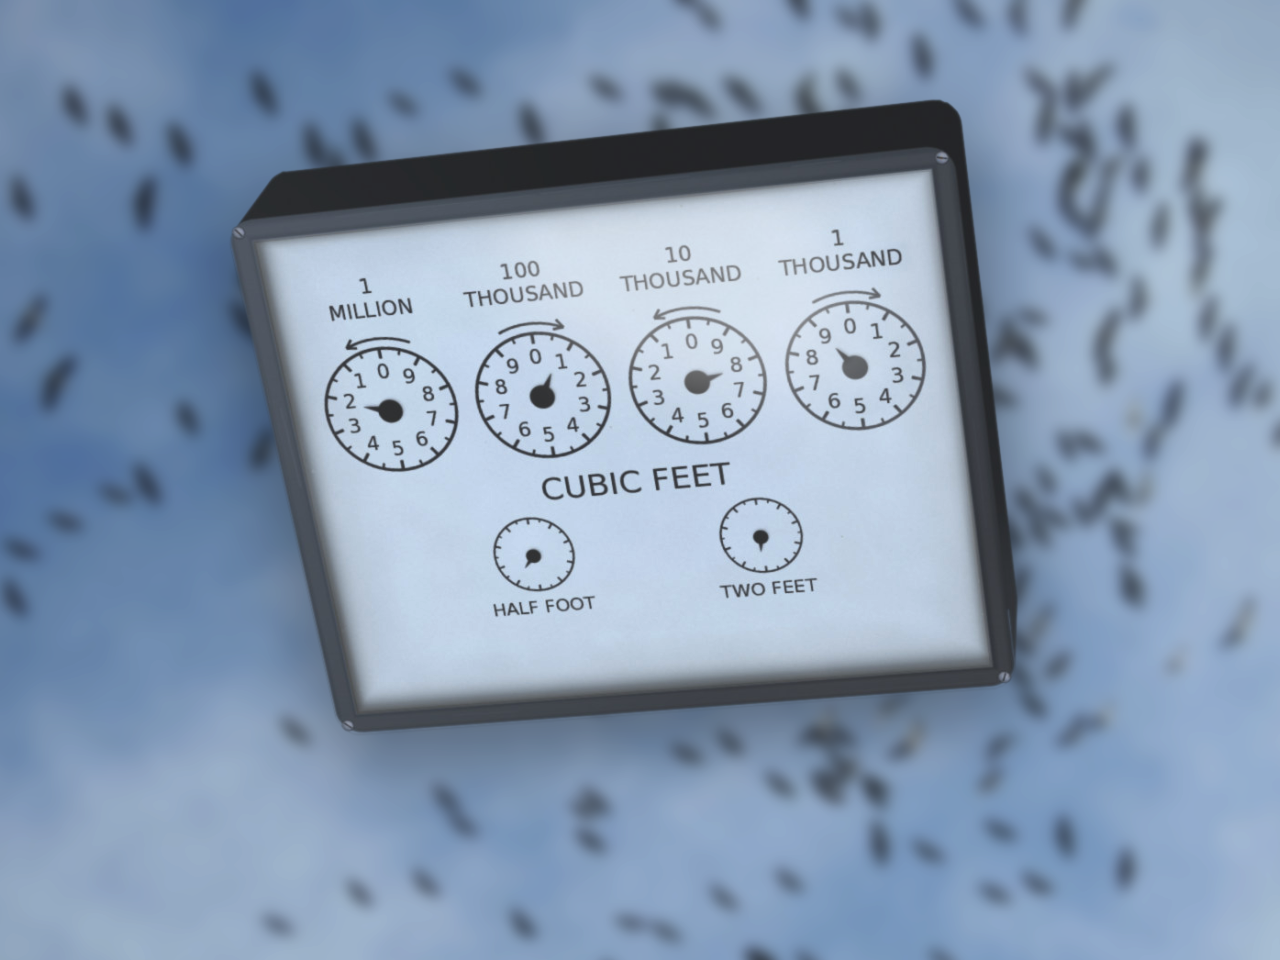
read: 207900 ft³
